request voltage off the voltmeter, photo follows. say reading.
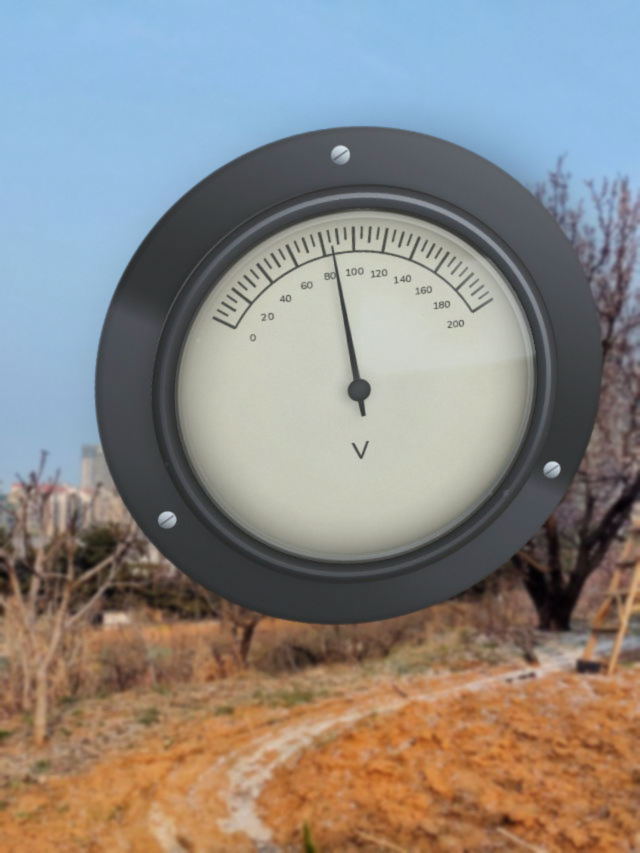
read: 85 V
